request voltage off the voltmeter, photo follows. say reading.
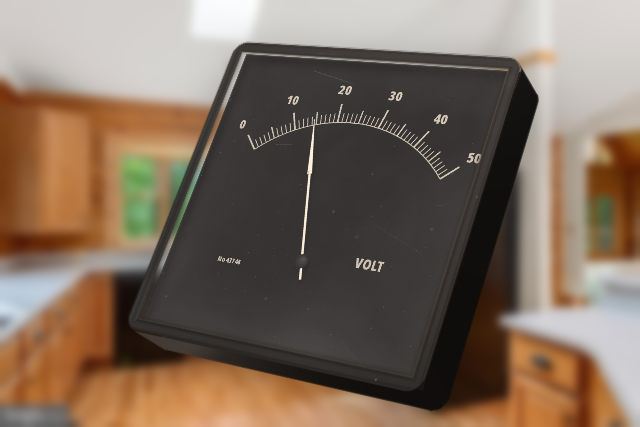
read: 15 V
